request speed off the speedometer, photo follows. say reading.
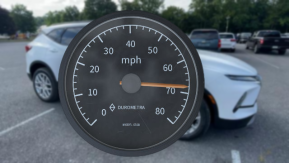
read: 68 mph
